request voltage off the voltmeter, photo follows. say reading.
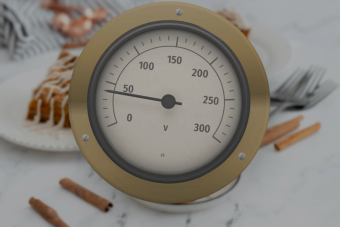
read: 40 V
